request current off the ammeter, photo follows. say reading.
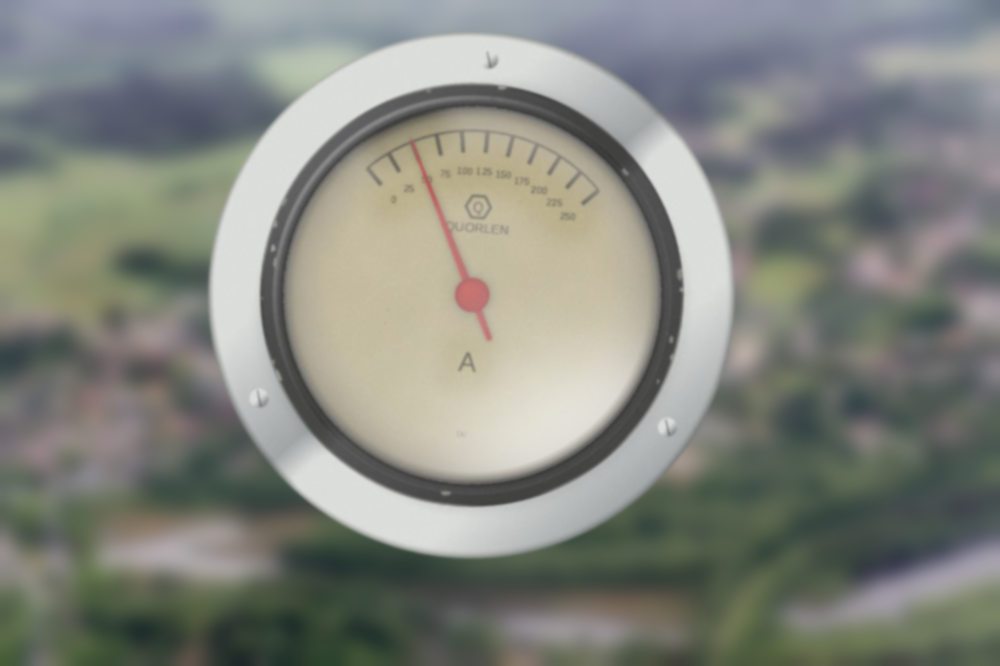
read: 50 A
